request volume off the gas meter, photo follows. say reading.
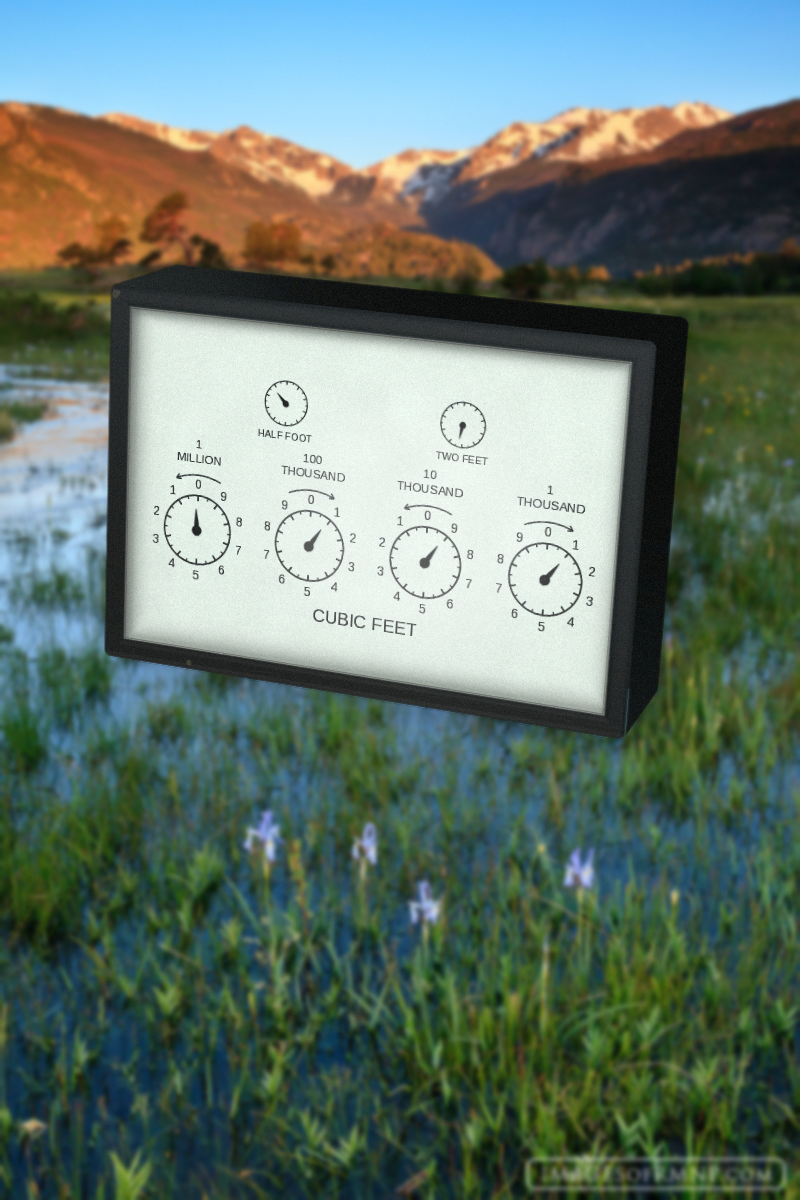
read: 9100 ft³
